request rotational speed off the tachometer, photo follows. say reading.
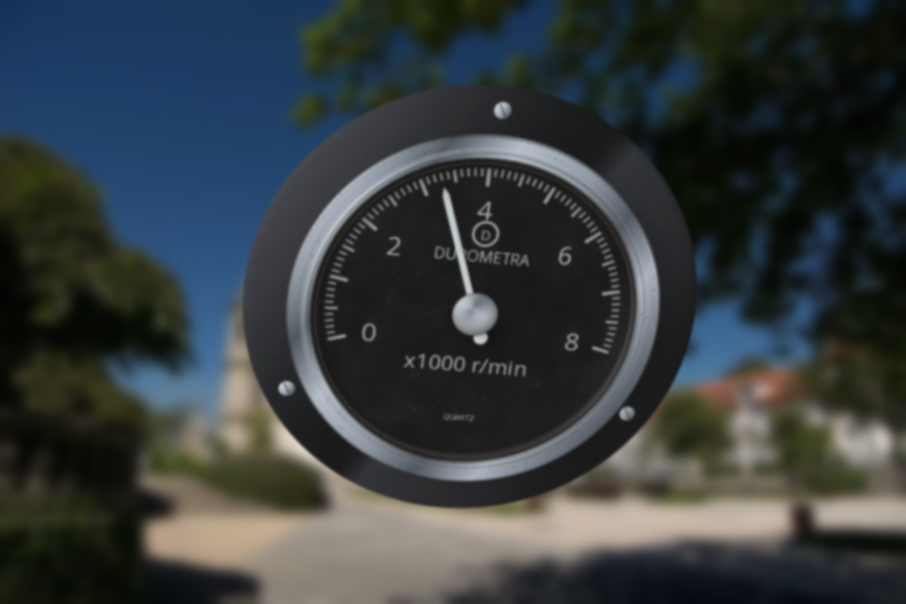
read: 3300 rpm
